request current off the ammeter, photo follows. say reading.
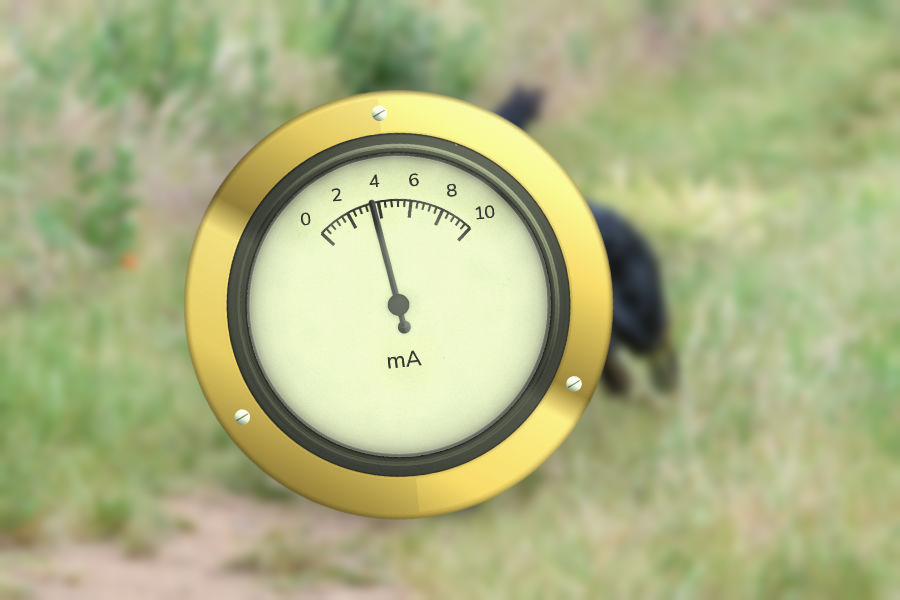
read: 3.6 mA
